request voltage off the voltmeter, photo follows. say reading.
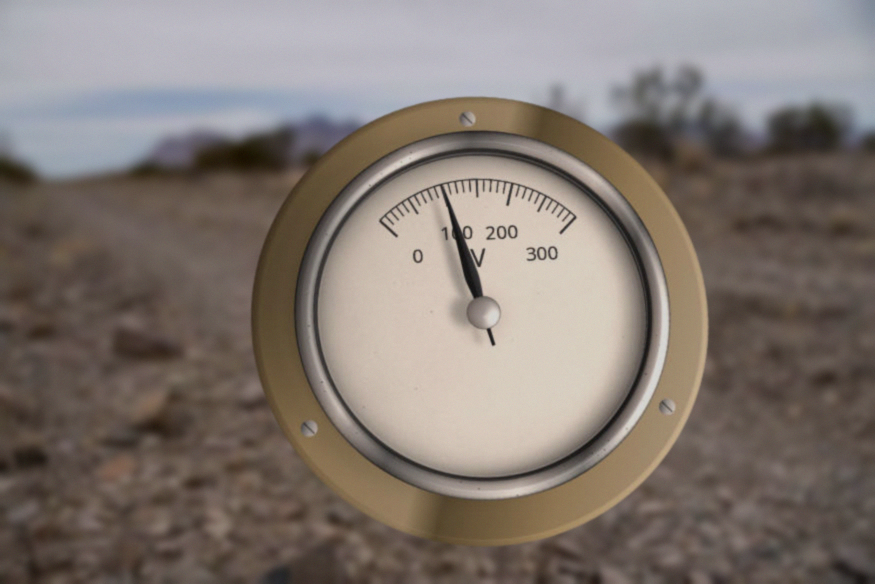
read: 100 V
